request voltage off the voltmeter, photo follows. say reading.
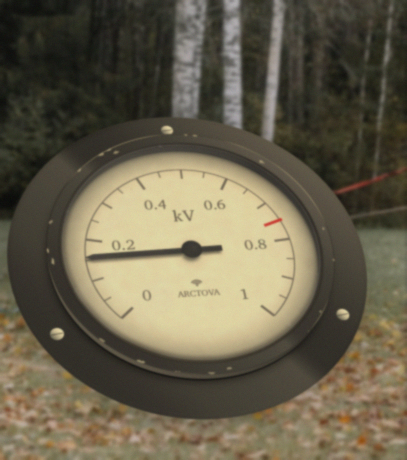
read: 0.15 kV
